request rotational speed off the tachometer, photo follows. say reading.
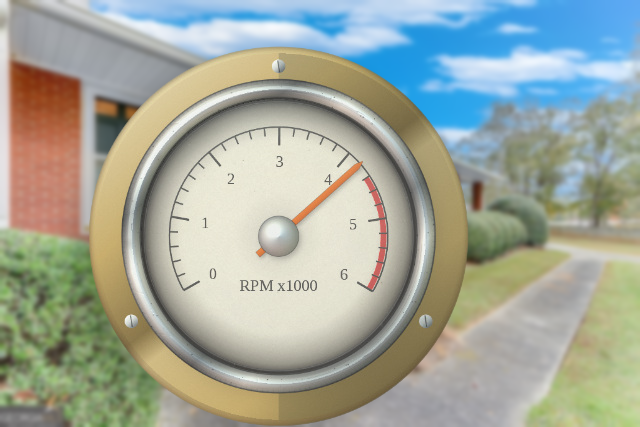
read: 4200 rpm
